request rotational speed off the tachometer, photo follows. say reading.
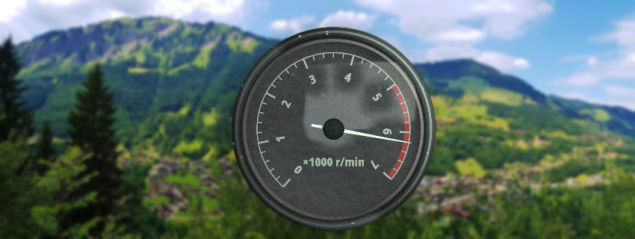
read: 6200 rpm
